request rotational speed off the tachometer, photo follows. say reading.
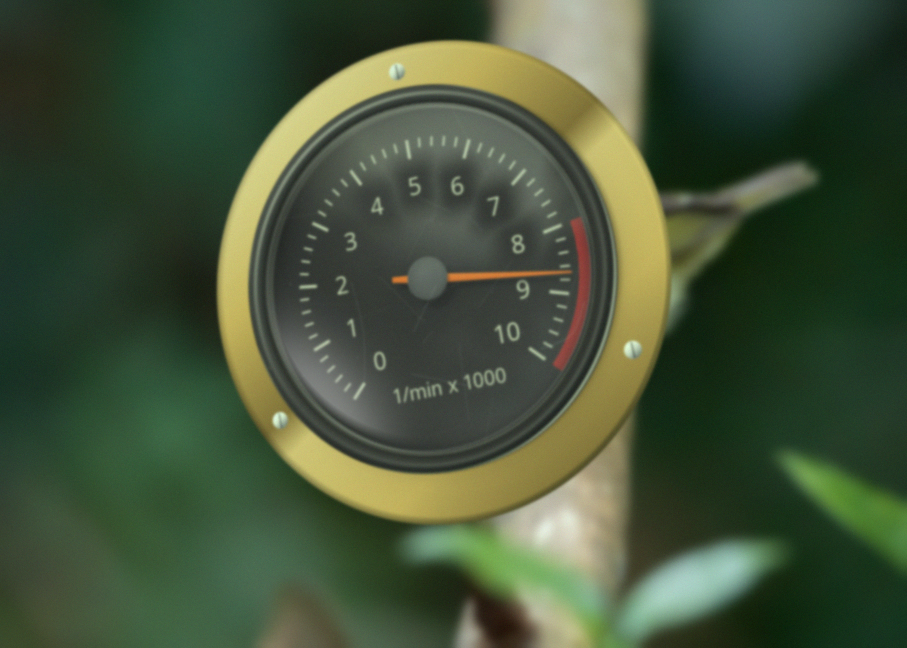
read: 8700 rpm
